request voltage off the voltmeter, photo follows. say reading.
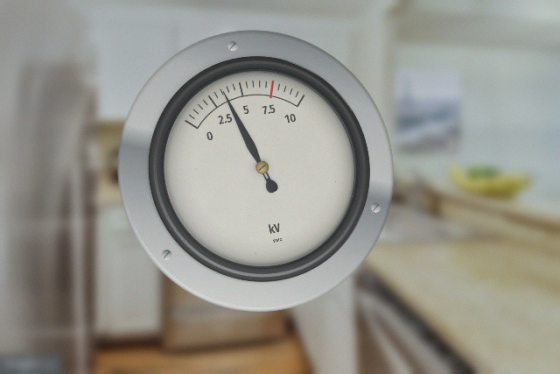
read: 3.5 kV
